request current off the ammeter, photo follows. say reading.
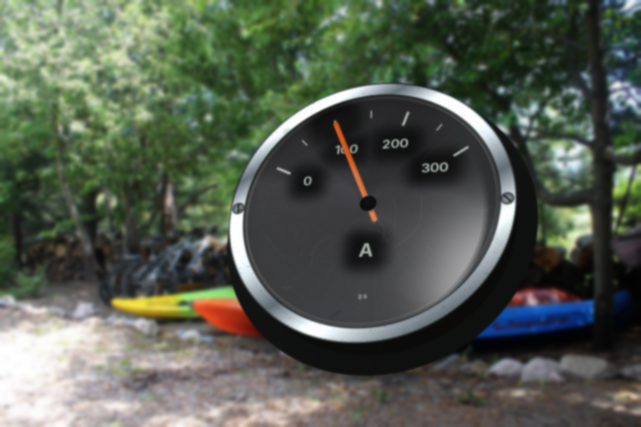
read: 100 A
